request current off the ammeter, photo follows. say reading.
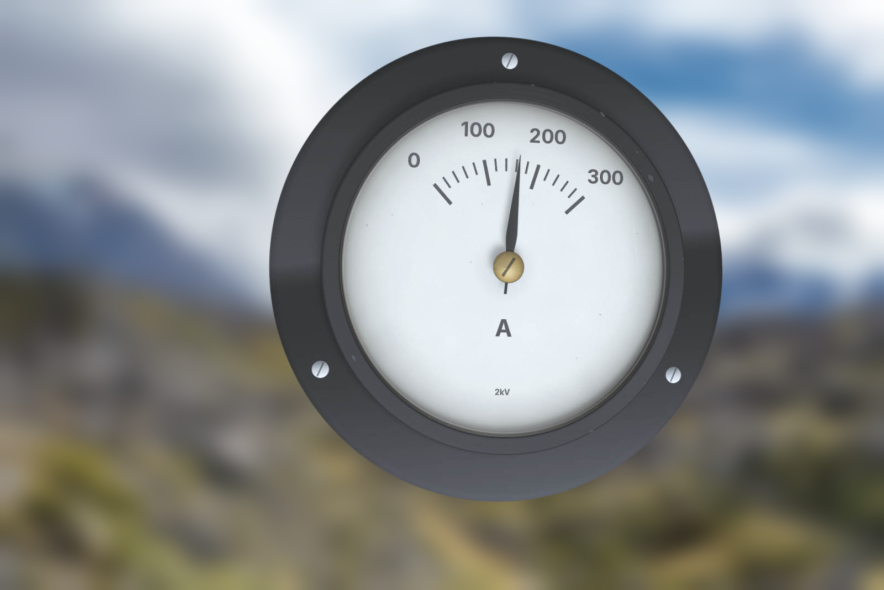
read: 160 A
